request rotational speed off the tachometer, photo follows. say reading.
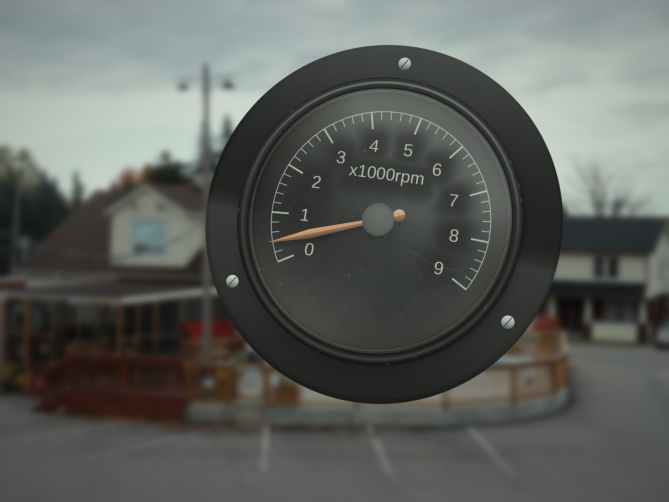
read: 400 rpm
